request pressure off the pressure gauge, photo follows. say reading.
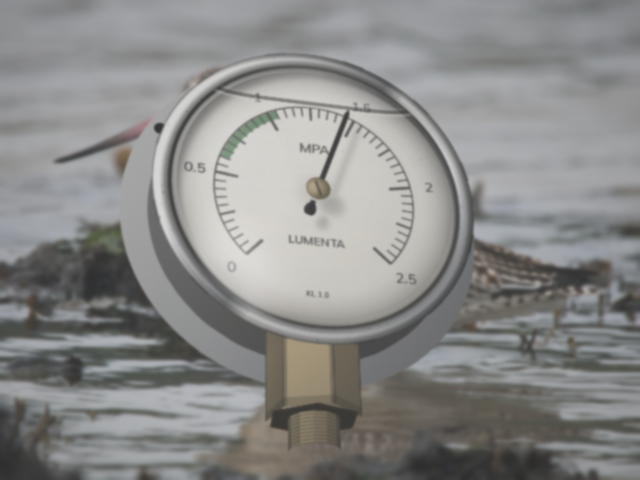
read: 1.45 MPa
